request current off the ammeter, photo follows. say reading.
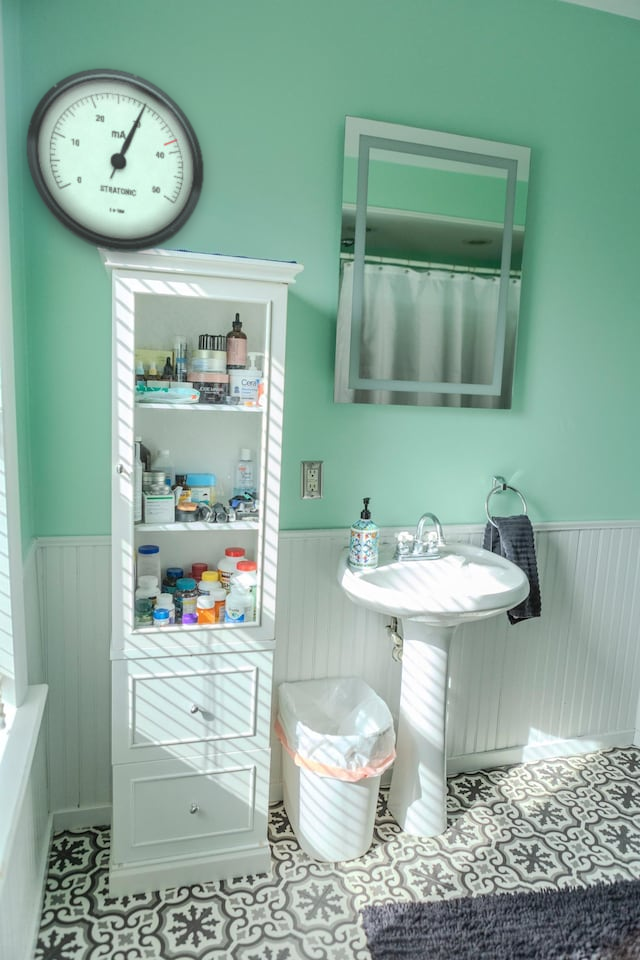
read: 30 mA
